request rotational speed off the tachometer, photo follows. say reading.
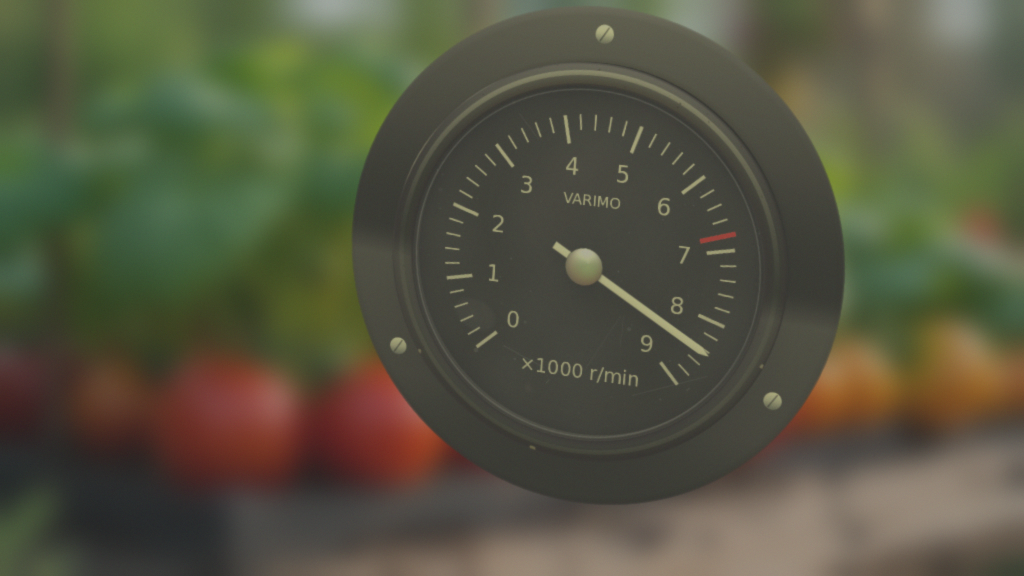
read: 8400 rpm
